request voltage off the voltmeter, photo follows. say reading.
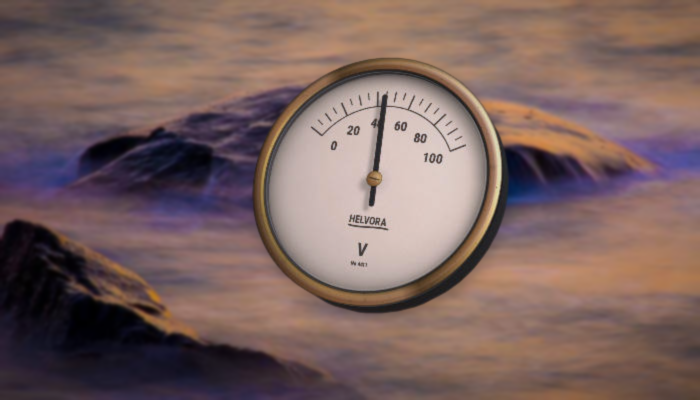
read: 45 V
